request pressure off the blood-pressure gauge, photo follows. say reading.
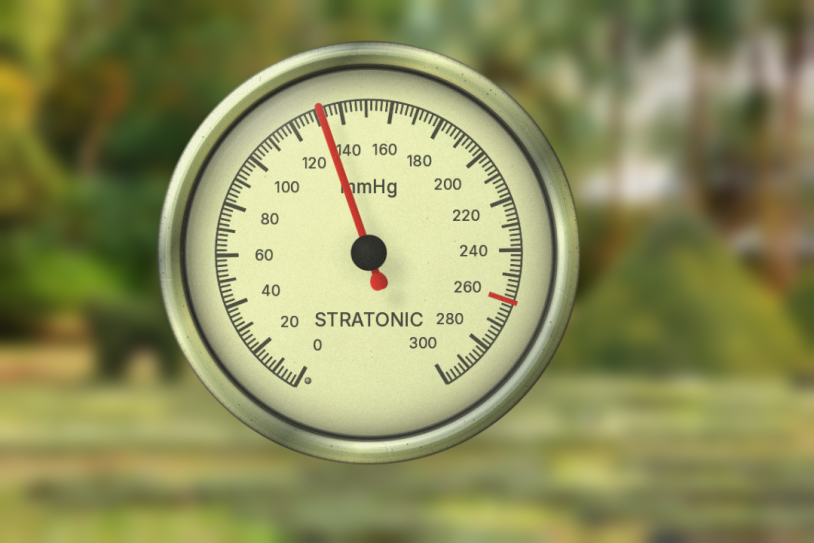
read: 132 mmHg
